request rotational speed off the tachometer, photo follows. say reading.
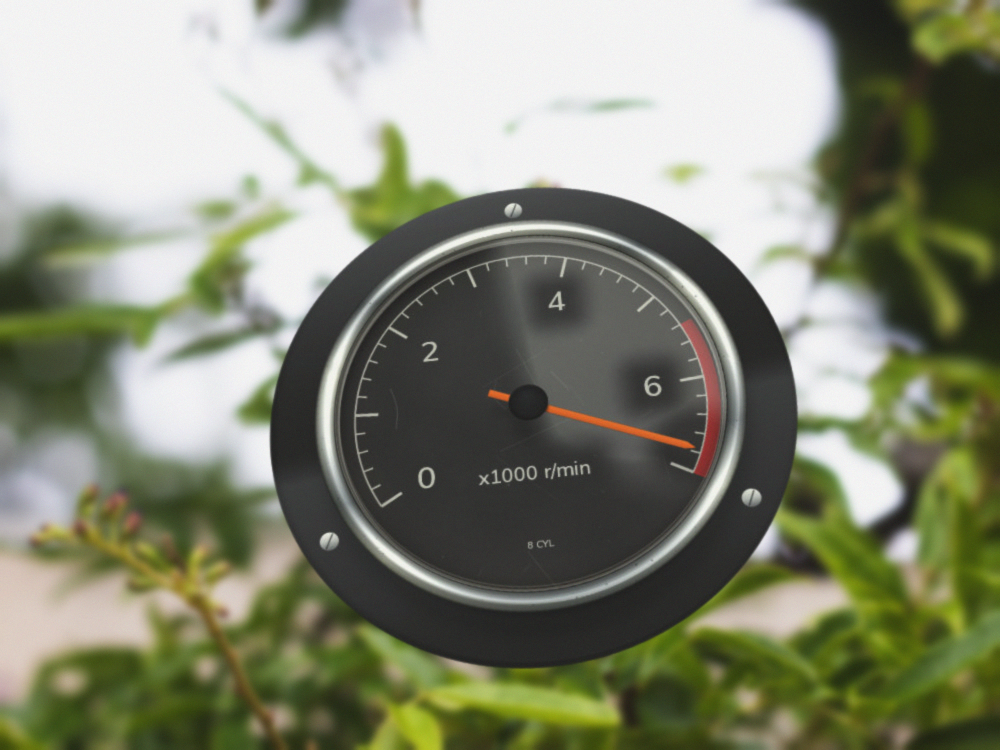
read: 6800 rpm
